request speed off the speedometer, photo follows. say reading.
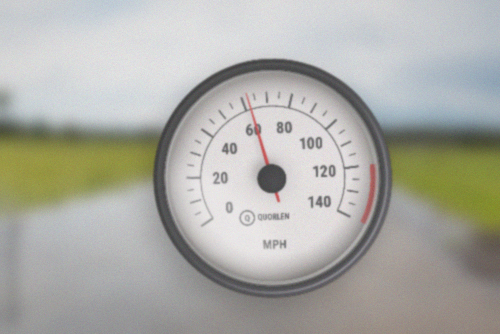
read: 62.5 mph
